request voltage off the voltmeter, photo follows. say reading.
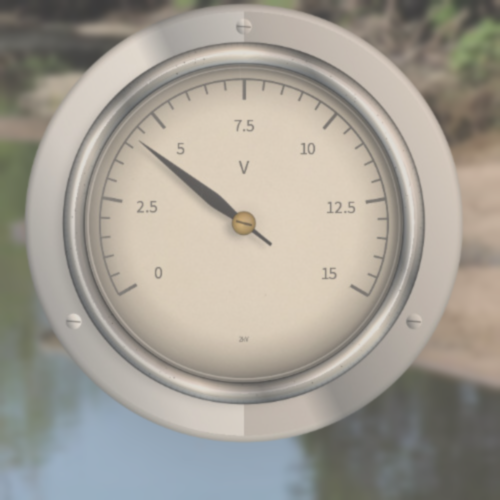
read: 4.25 V
